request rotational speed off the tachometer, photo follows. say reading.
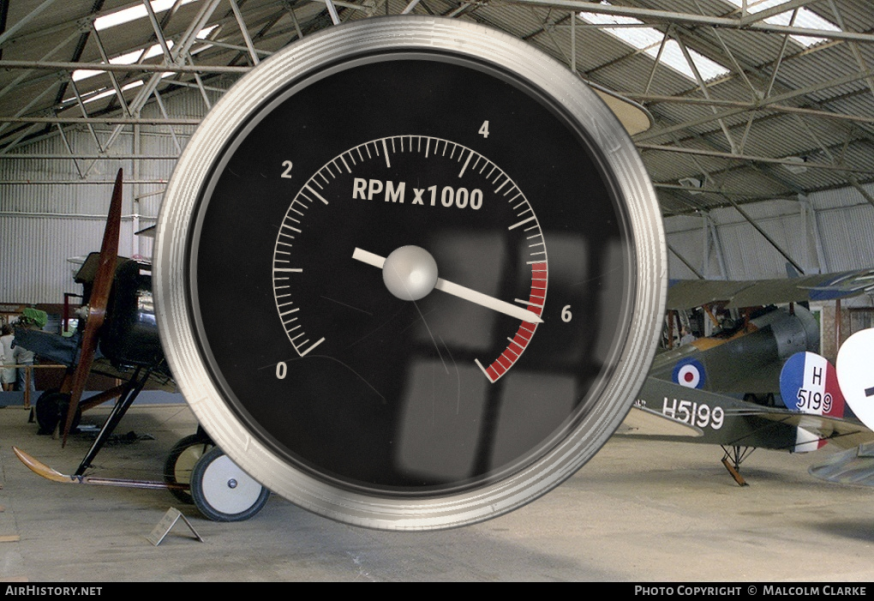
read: 6150 rpm
